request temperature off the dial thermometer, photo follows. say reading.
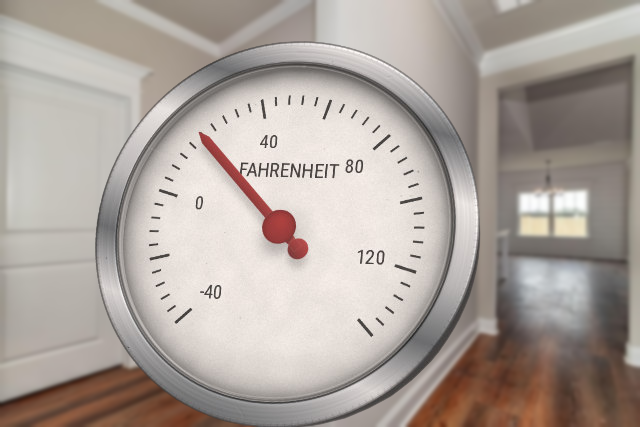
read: 20 °F
